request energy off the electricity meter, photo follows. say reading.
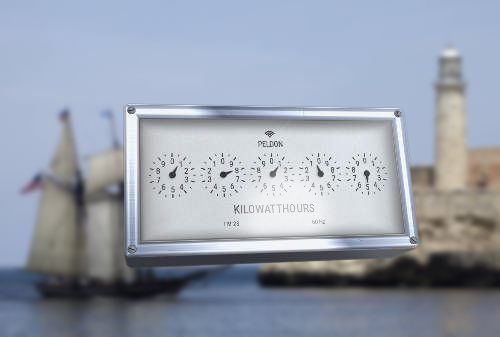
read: 8105 kWh
